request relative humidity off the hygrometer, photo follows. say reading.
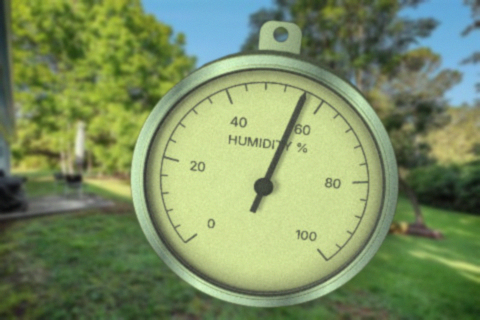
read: 56 %
